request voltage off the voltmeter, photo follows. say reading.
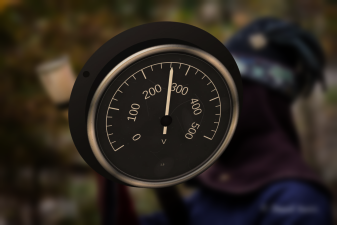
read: 260 V
